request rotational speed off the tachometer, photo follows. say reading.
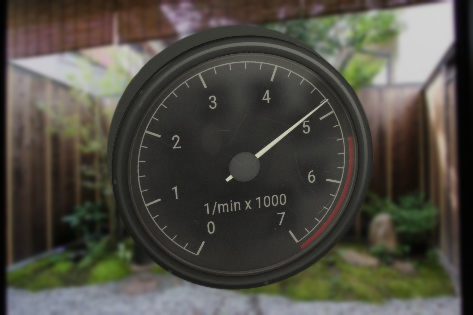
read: 4800 rpm
